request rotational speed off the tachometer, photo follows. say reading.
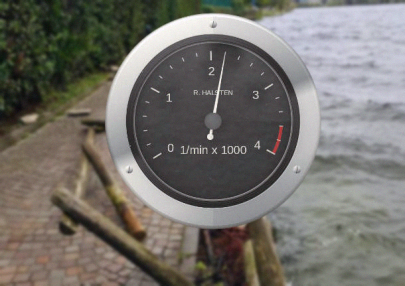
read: 2200 rpm
